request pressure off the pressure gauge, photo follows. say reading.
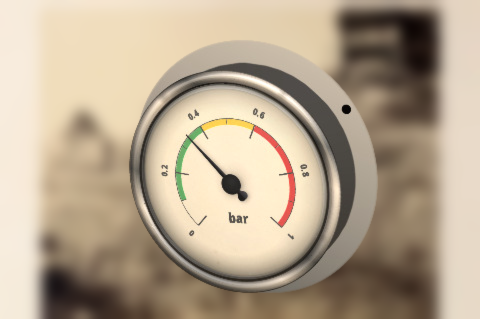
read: 0.35 bar
